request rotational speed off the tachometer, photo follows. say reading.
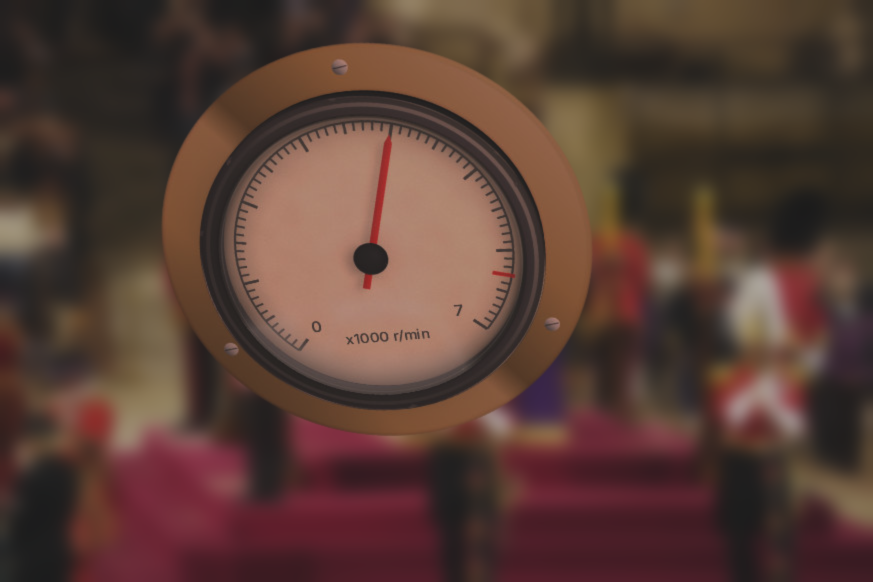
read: 4000 rpm
